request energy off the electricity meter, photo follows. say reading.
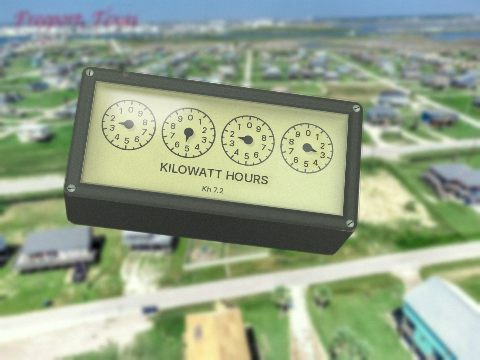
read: 2523 kWh
